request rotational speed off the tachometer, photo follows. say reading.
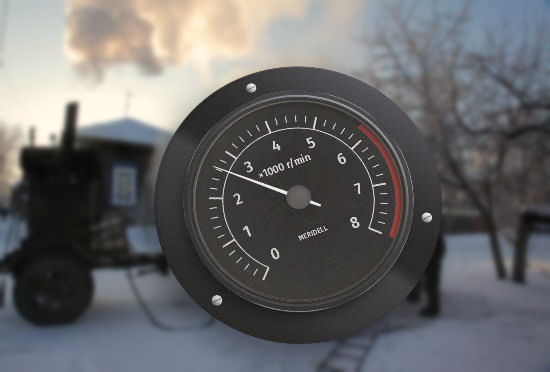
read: 2600 rpm
